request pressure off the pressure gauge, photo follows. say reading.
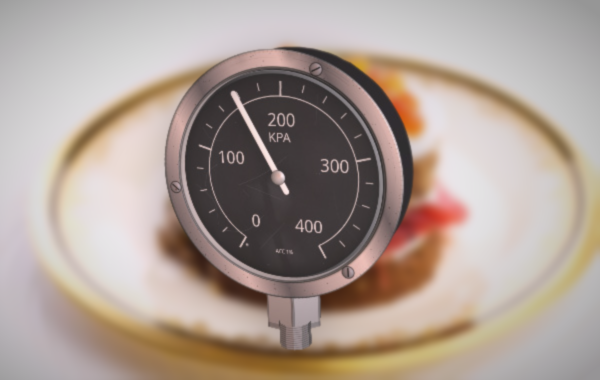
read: 160 kPa
